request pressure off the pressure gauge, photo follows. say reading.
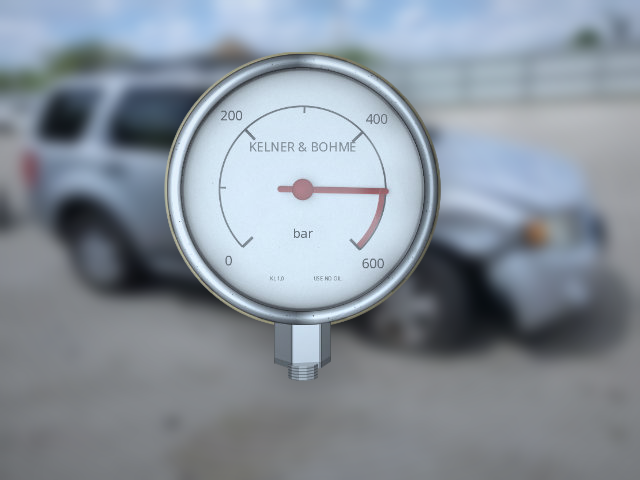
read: 500 bar
